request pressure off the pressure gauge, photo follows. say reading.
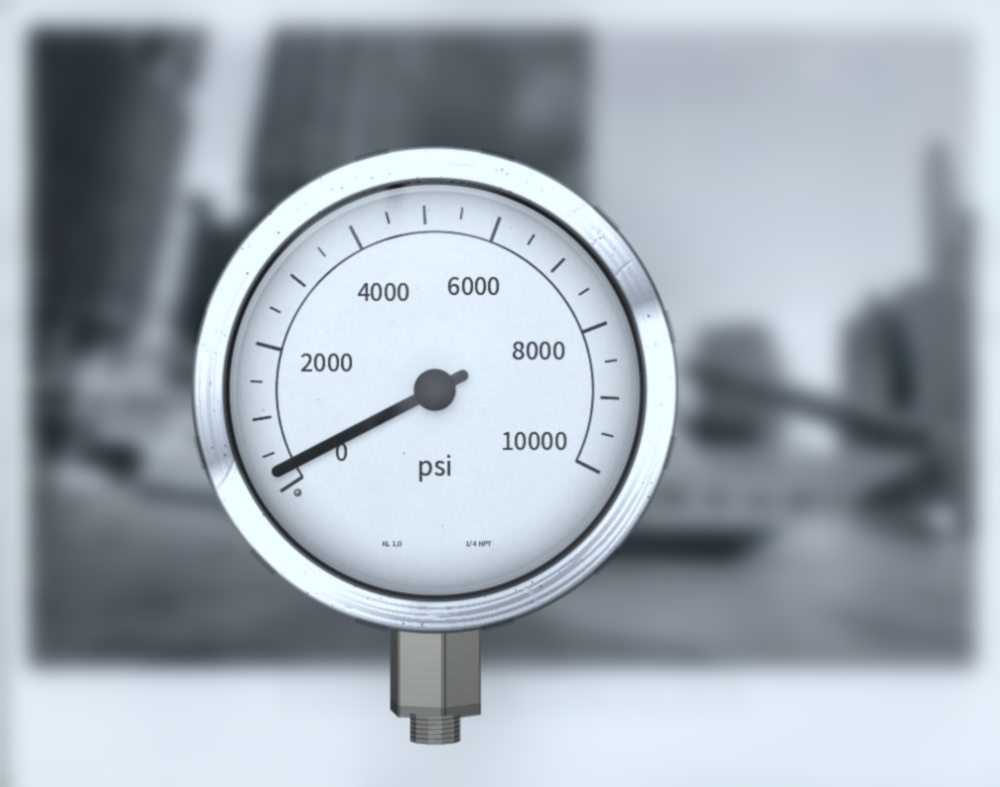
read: 250 psi
